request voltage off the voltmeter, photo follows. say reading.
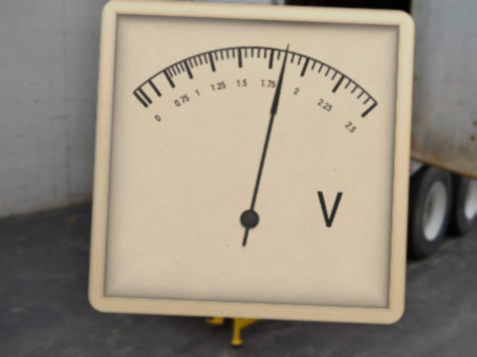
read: 1.85 V
